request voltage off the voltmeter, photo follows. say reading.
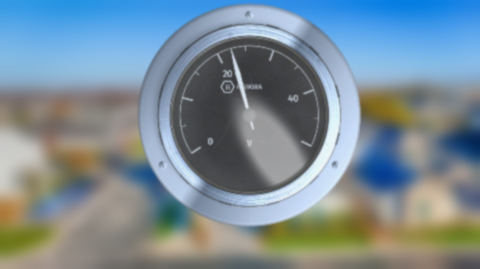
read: 22.5 V
